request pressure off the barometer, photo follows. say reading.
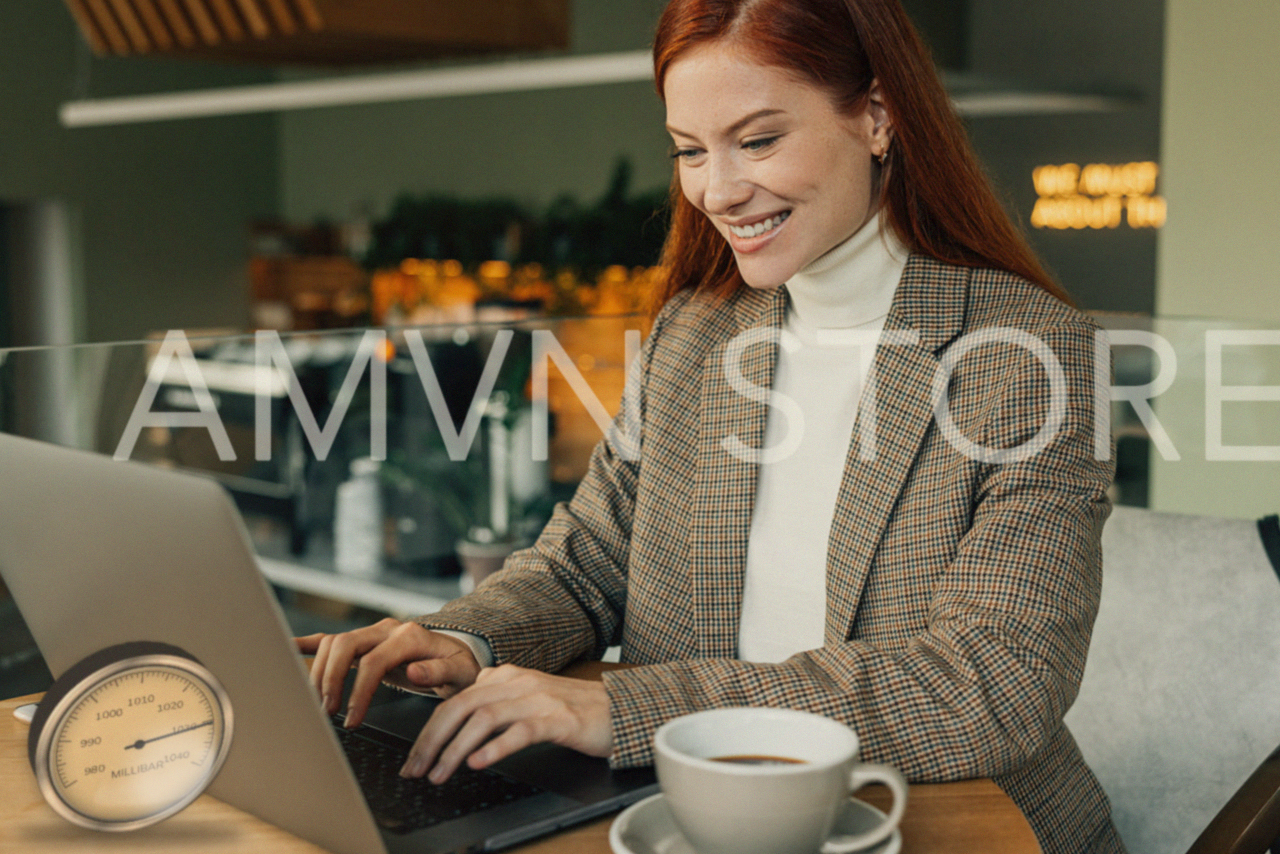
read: 1030 mbar
